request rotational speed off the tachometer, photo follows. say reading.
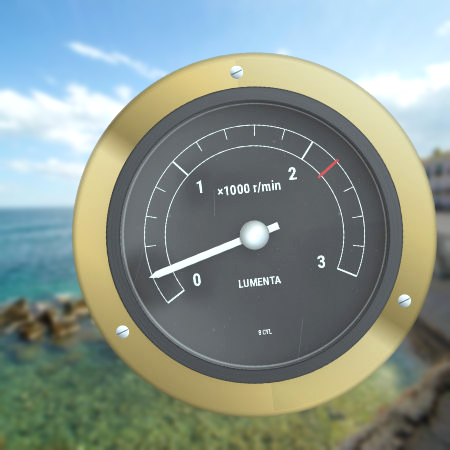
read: 200 rpm
